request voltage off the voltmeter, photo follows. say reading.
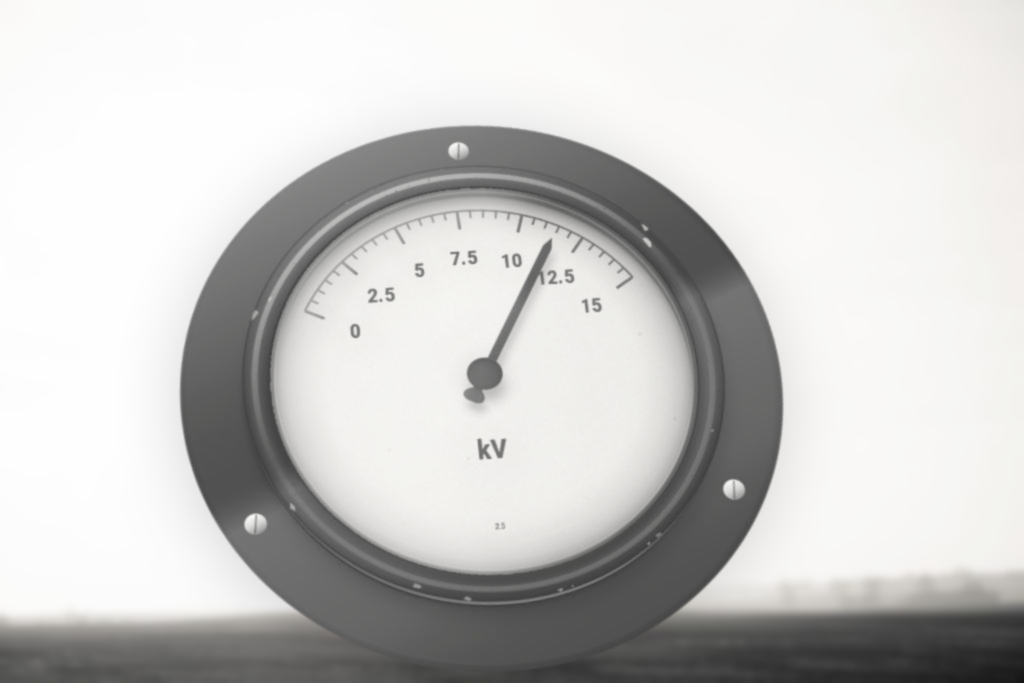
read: 11.5 kV
